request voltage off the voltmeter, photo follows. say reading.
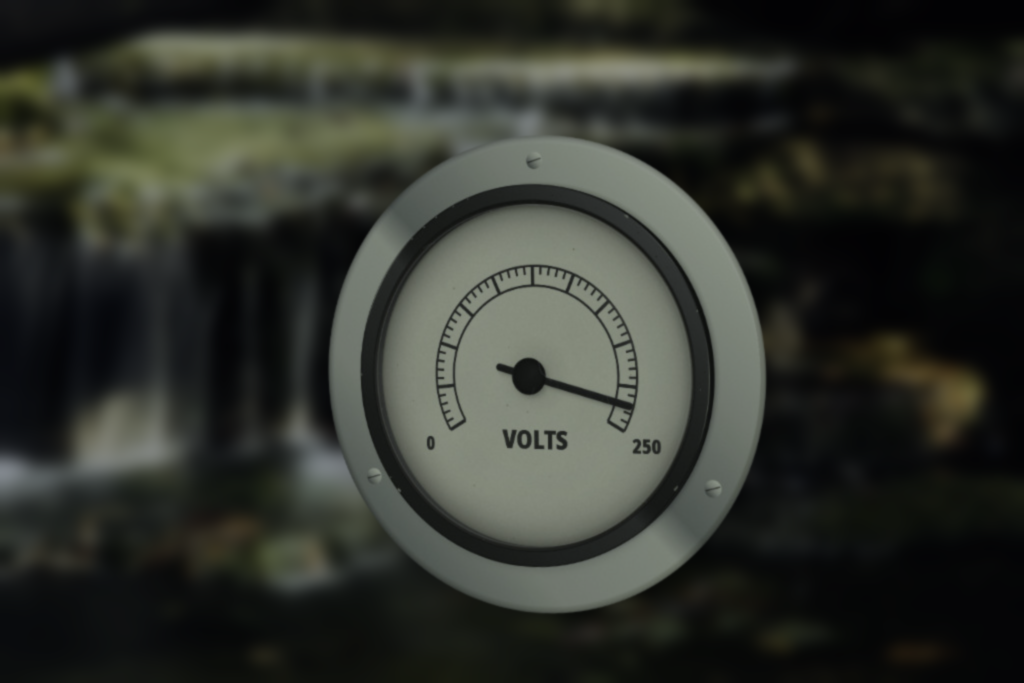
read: 235 V
